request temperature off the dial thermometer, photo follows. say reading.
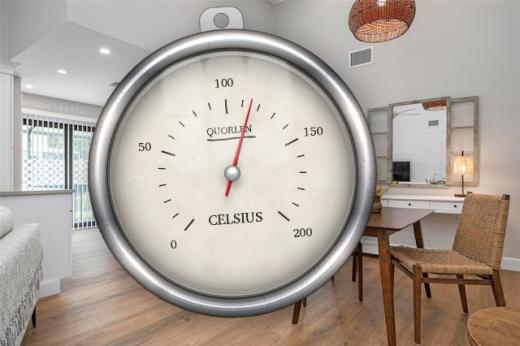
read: 115 °C
